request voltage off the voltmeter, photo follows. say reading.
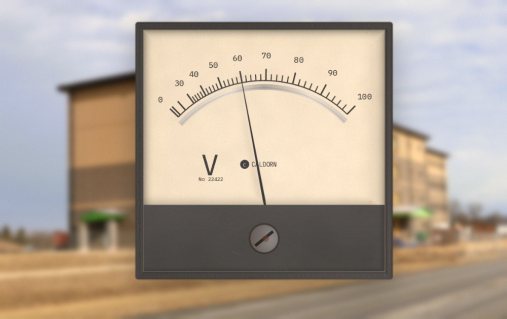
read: 60 V
